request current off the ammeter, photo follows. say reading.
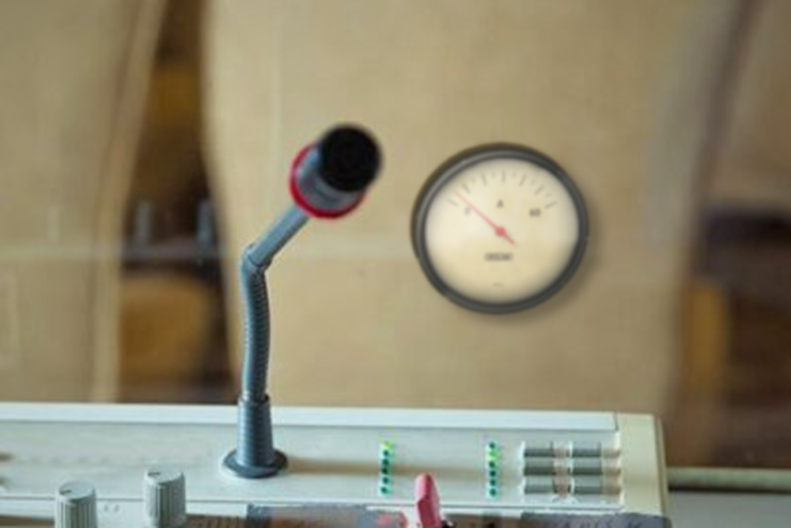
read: 5 A
